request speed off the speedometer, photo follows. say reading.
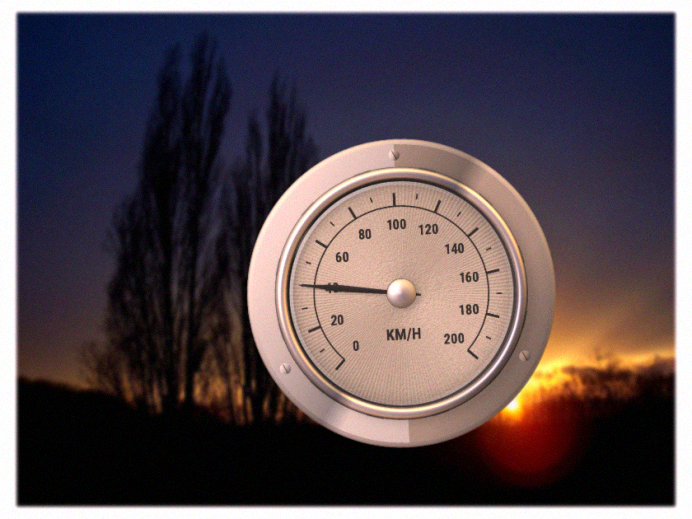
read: 40 km/h
